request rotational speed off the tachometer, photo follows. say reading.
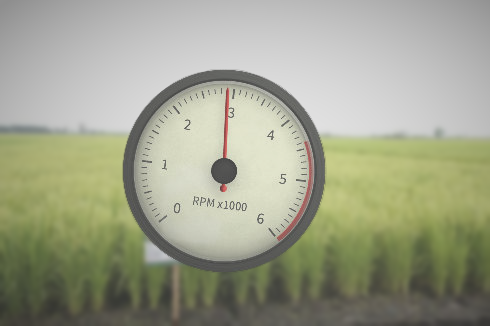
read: 2900 rpm
